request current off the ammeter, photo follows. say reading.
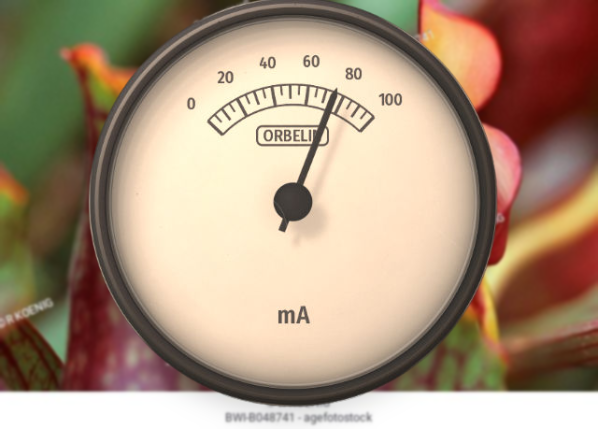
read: 75 mA
